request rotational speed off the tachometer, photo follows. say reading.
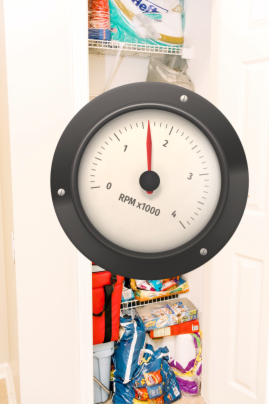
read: 1600 rpm
